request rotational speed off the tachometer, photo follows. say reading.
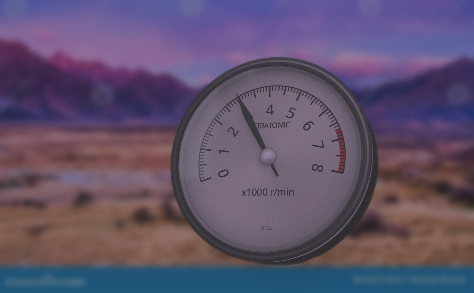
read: 3000 rpm
